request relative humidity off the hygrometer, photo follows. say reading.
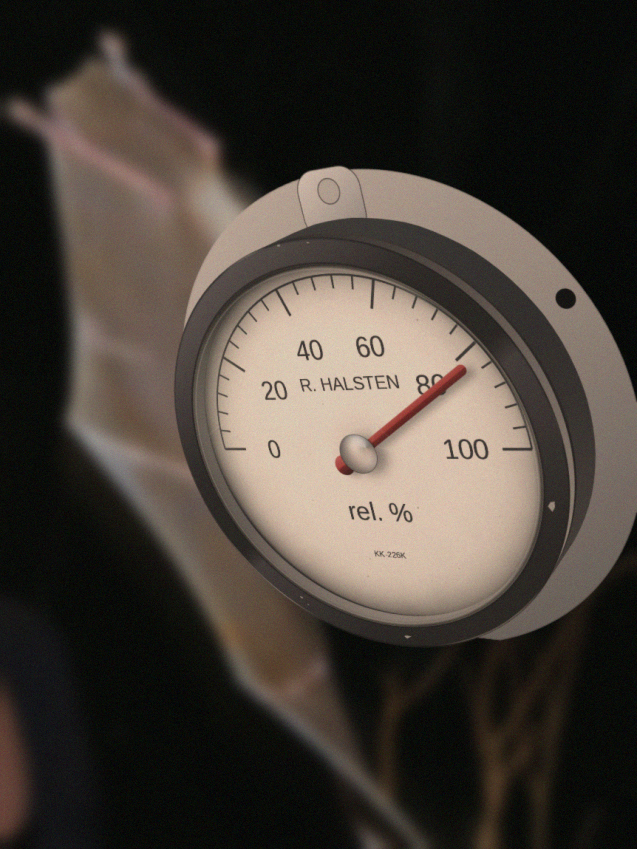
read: 82 %
